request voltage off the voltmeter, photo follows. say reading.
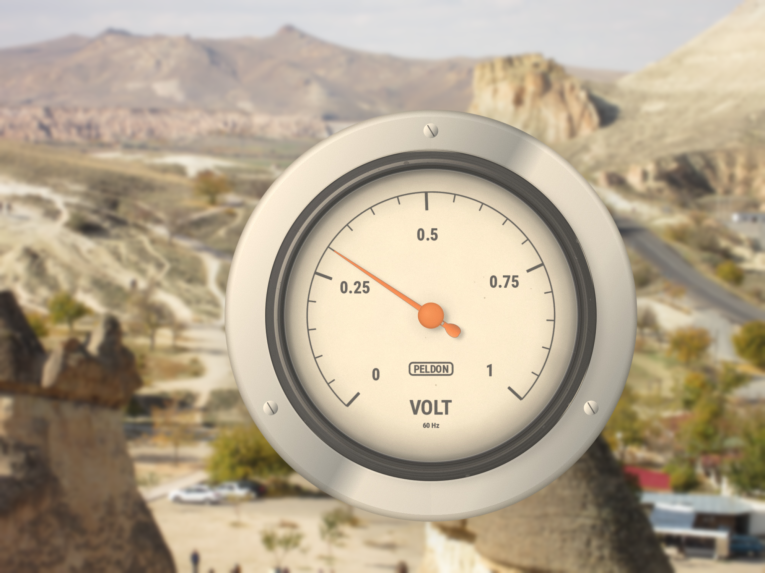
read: 0.3 V
